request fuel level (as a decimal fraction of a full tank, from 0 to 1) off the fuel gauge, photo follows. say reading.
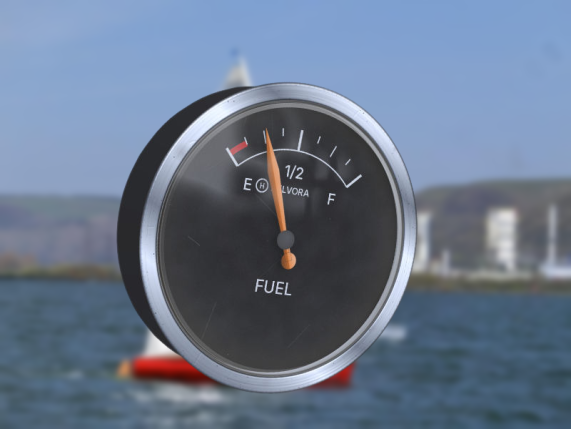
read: 0.25
